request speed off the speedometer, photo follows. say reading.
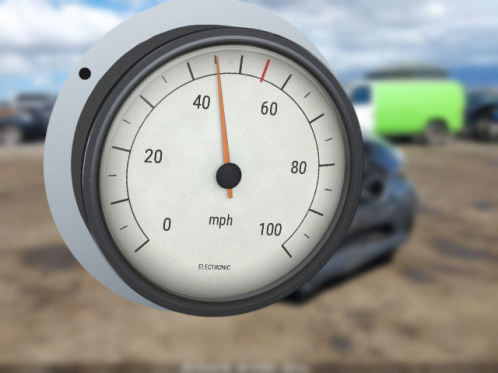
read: 45 mph
